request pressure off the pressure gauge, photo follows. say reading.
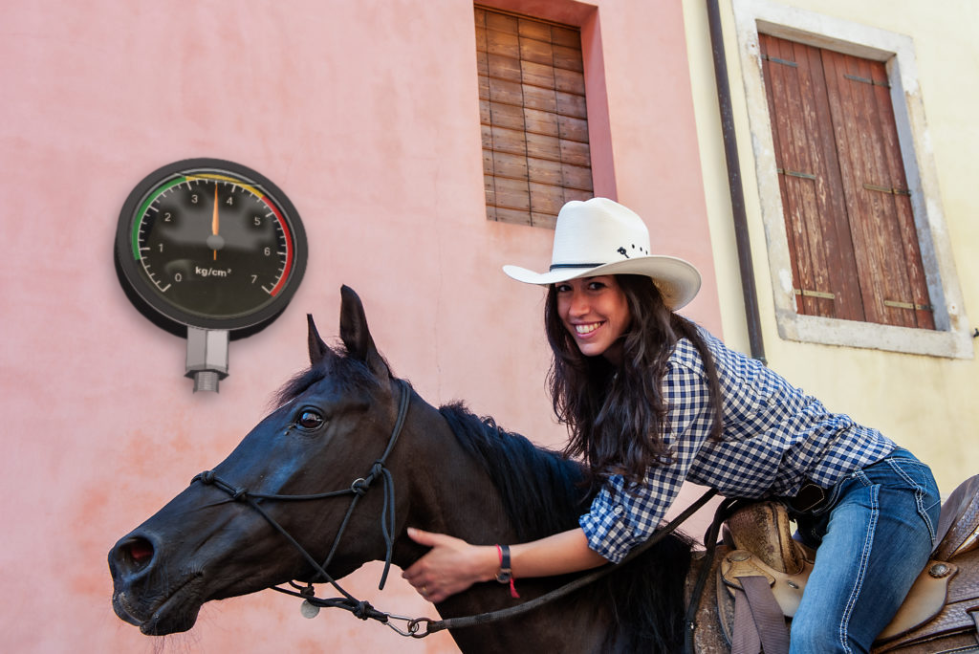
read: 3.6 kg/cm²
